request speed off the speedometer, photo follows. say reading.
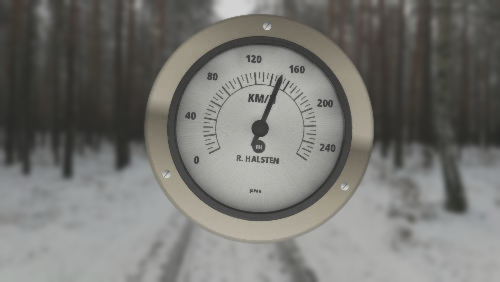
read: 150 km/h
